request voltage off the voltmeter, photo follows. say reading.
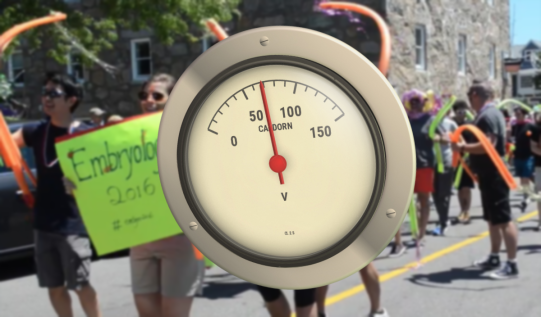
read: 70 V
